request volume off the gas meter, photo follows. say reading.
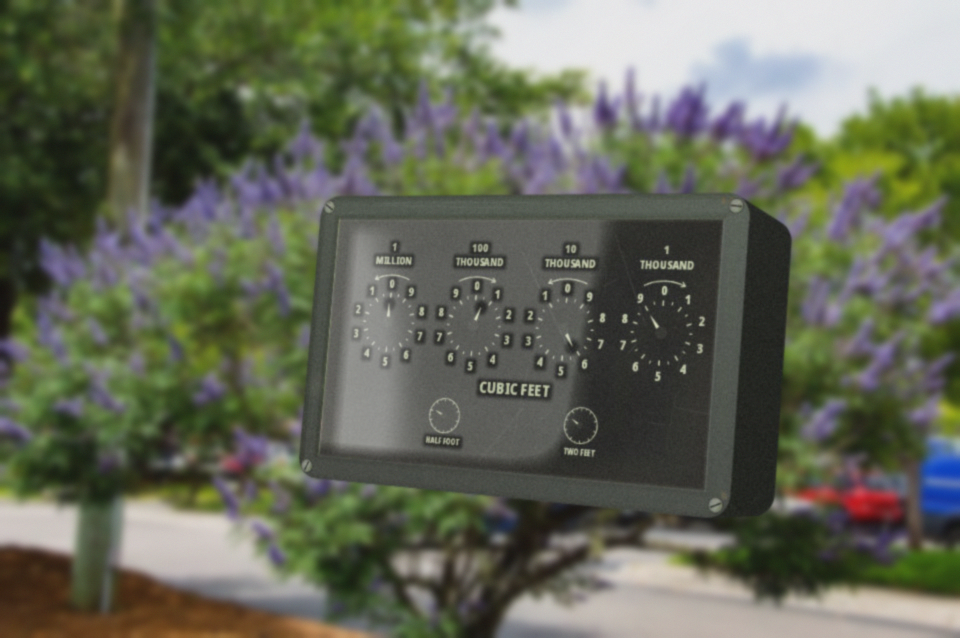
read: 5900 ft³
